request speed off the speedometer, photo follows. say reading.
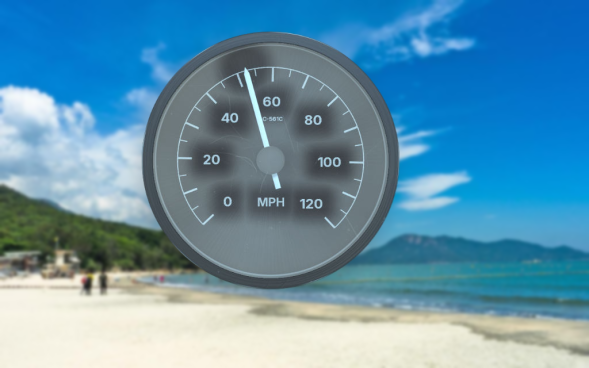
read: 52.5 mph
